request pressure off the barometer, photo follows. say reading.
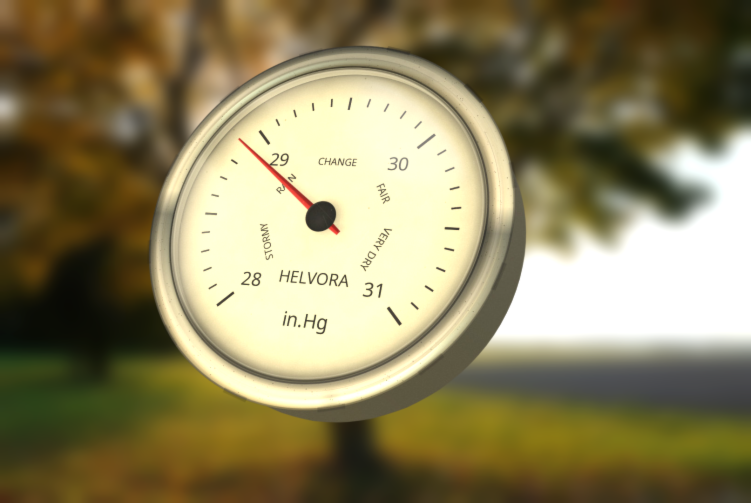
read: 28.9 inHg
